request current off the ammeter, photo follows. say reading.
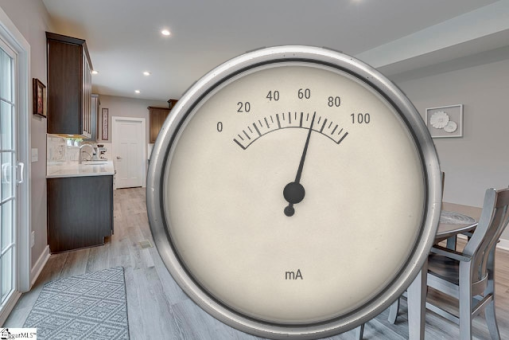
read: 70 mA
